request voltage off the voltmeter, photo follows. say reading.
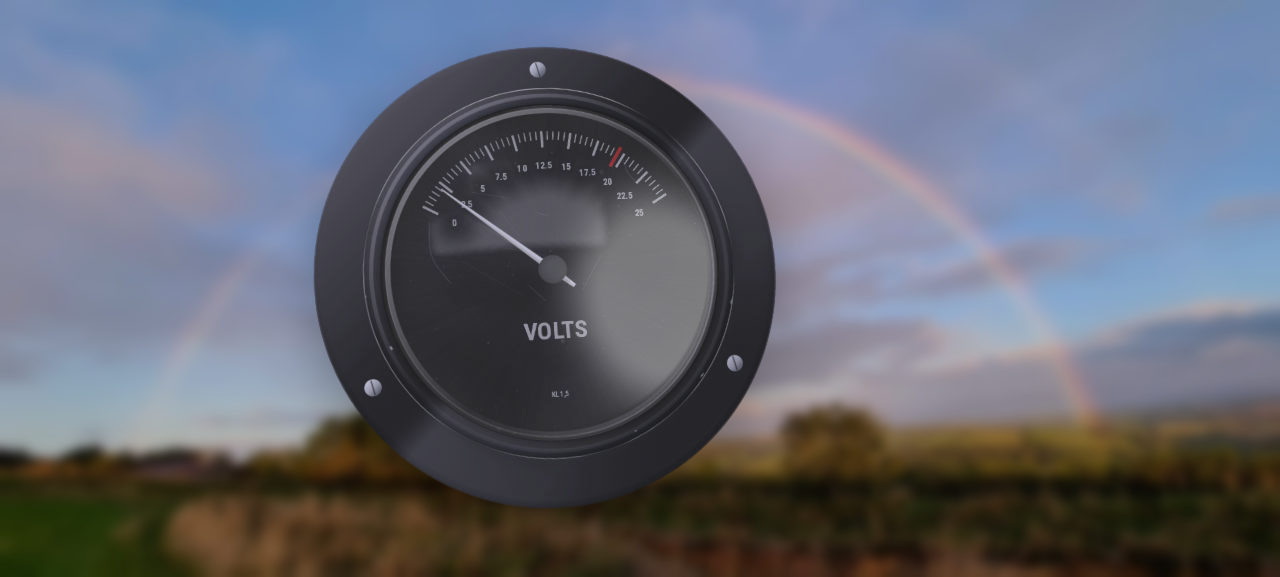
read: 2 V
